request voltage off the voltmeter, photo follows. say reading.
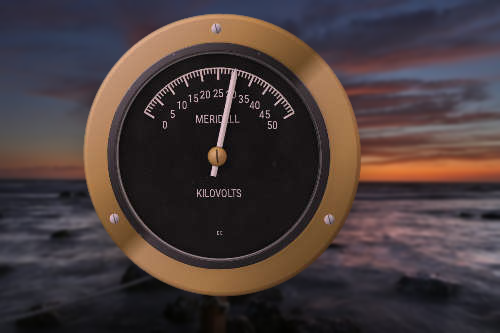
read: 30 kV
